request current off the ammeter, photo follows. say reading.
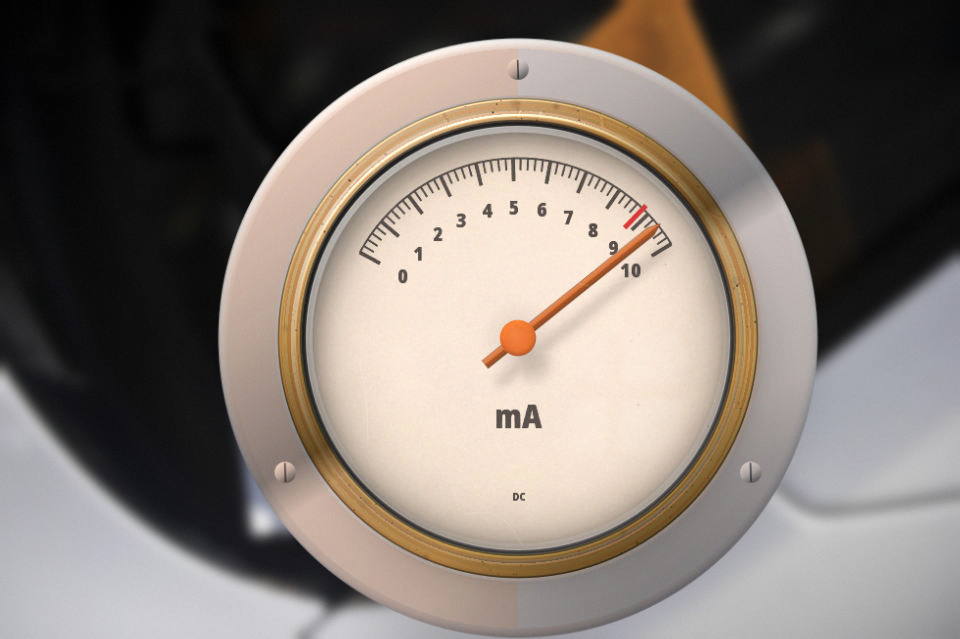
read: 9.4 mA
